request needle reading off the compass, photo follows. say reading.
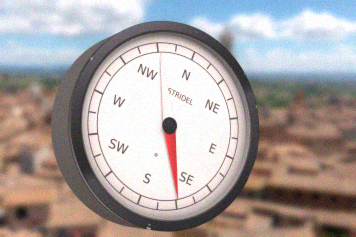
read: 150 °
